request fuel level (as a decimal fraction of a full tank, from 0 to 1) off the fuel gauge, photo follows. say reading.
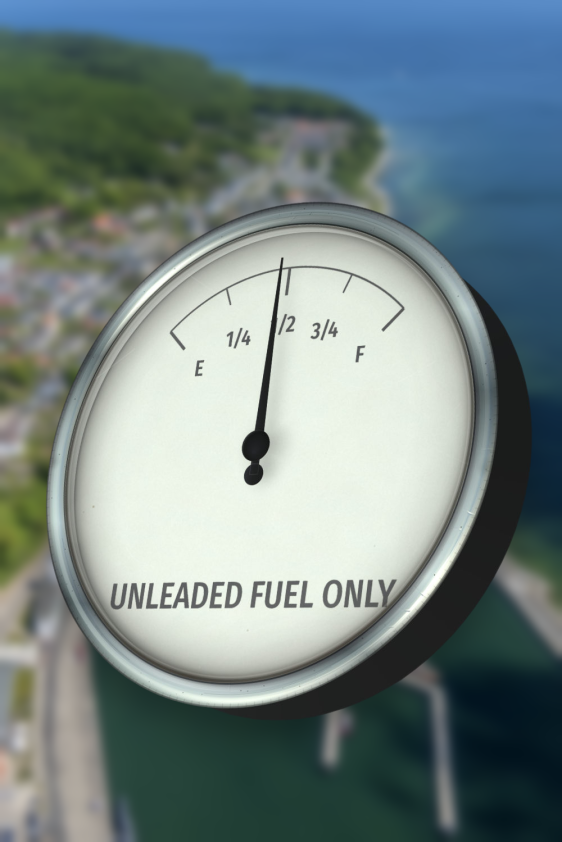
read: 0.5
